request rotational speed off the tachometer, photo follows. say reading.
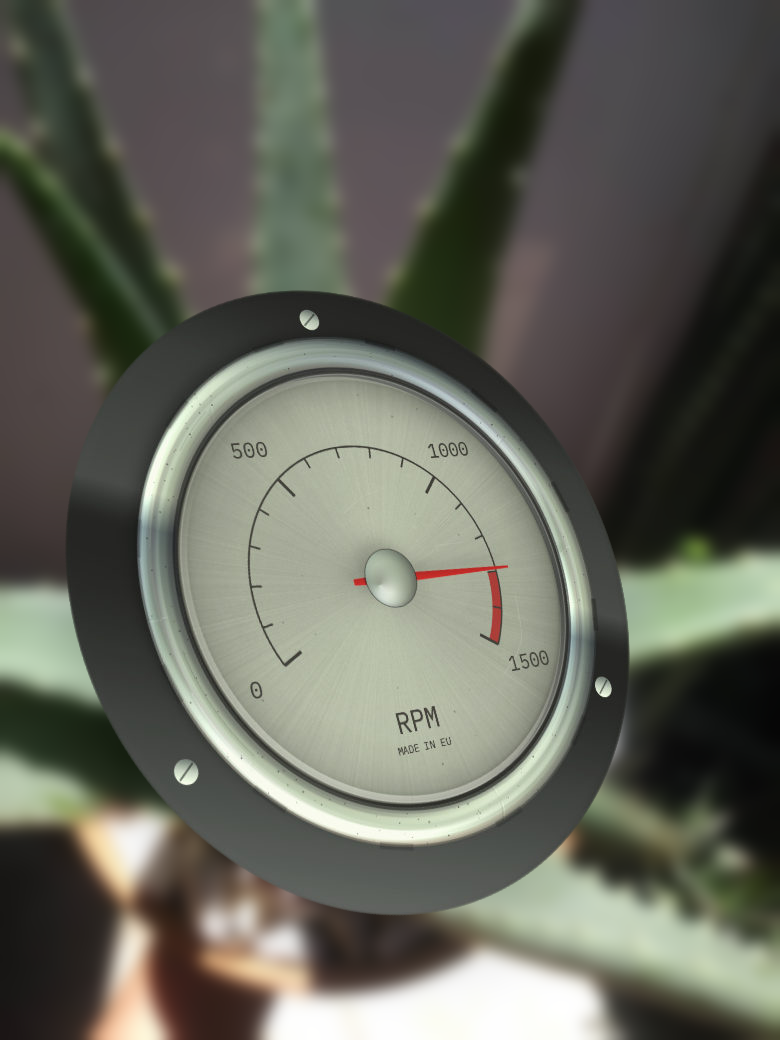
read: 1300 rpm
